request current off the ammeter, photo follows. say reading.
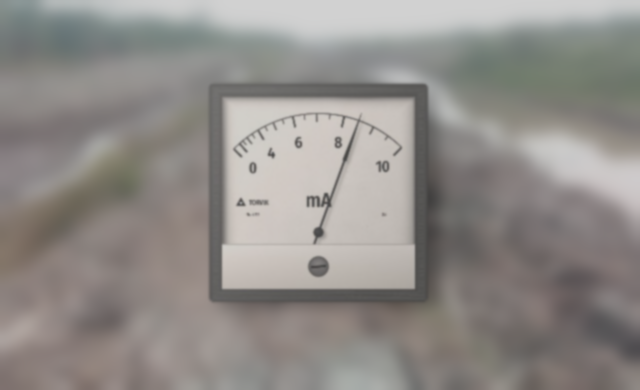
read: 8.5 mA
